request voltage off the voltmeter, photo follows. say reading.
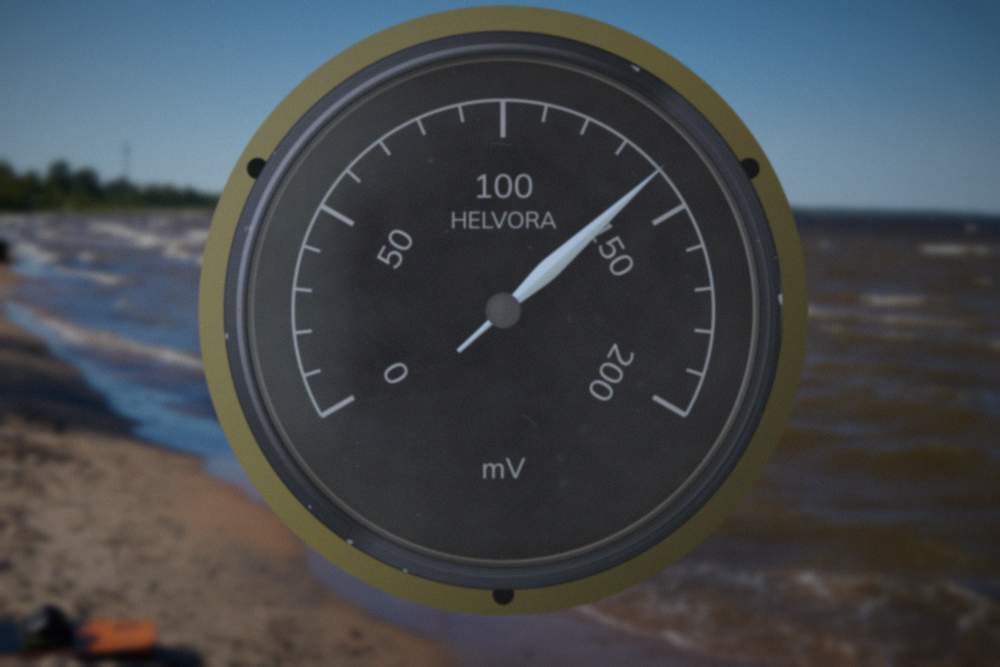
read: 140 mV
